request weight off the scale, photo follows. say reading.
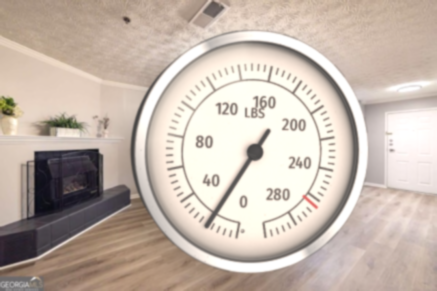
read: 20 lb
